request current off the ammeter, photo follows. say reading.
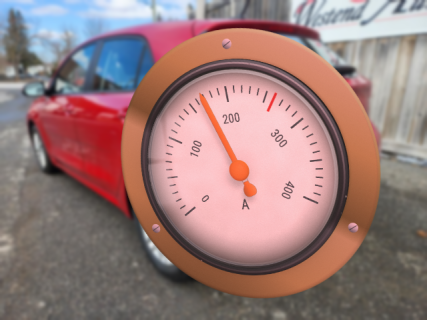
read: 170 A
